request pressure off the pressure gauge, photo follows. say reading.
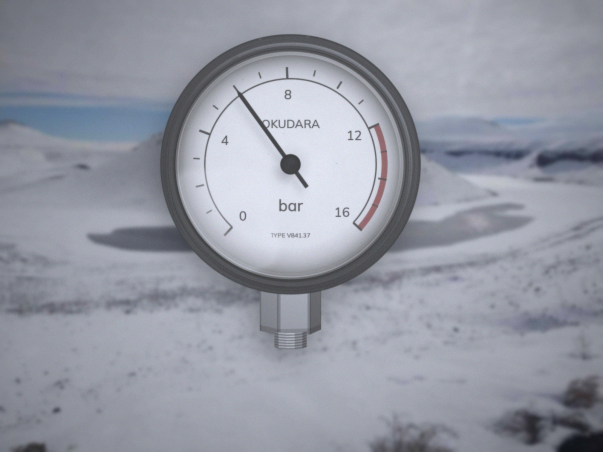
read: 6 bar
